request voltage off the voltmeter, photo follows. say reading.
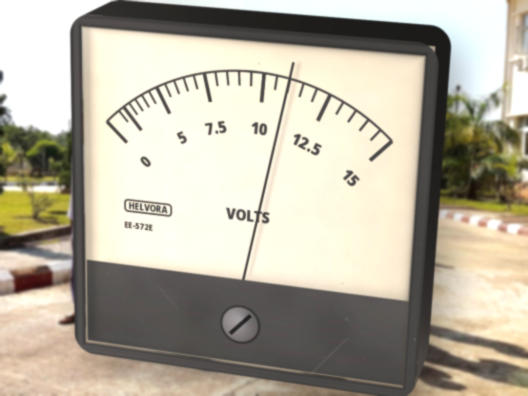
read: 11 V
